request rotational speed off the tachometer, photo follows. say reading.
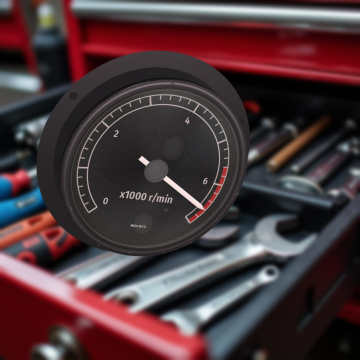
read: 6600 rpm
